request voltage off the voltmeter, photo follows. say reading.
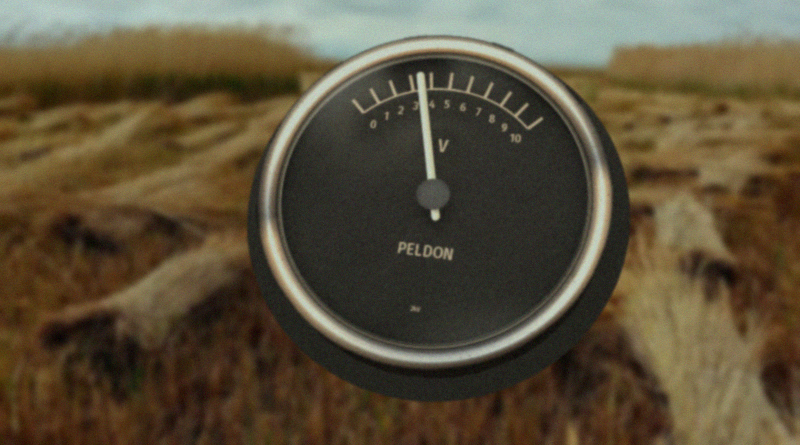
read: 3.5 V
